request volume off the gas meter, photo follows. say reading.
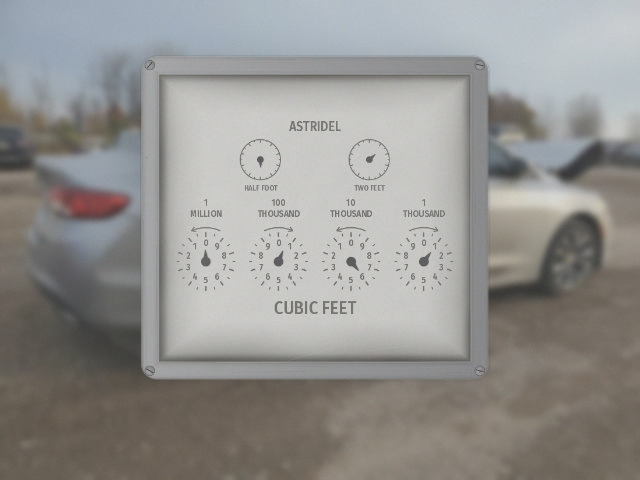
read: 6100 ft³
